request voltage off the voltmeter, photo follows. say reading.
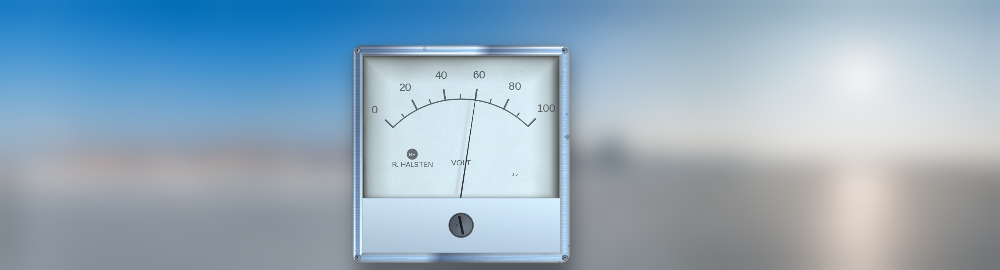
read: 60 V
